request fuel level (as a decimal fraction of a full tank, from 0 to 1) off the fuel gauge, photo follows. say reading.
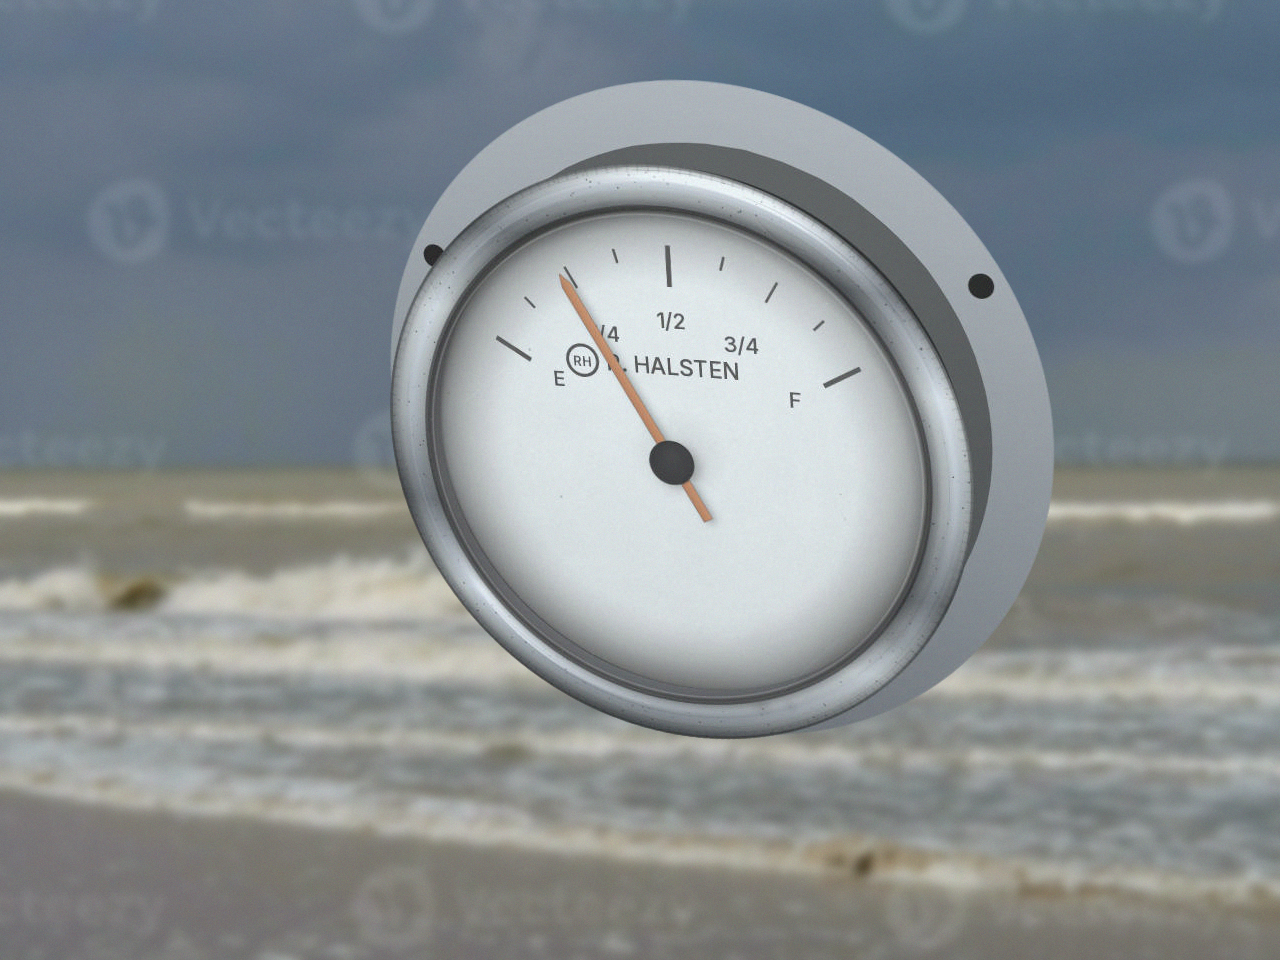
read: 0.25
